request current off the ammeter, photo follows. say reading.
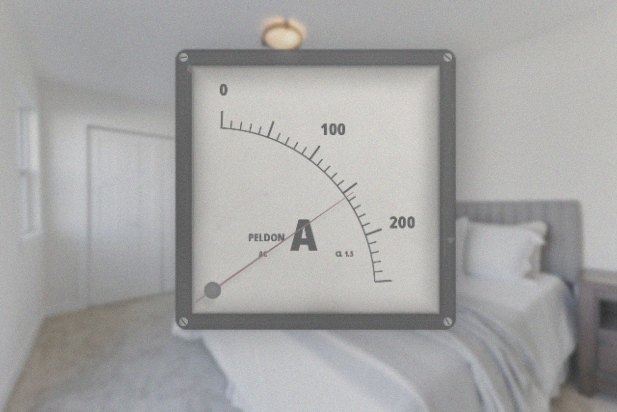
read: 155 A
